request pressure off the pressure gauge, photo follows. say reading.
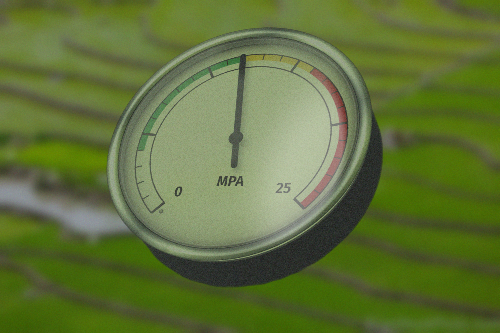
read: 12 MPa
